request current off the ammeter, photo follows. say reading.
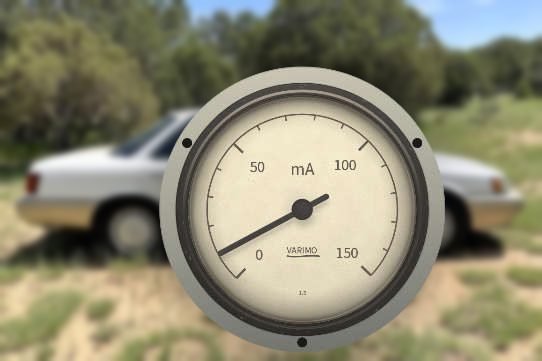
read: 10 mA
